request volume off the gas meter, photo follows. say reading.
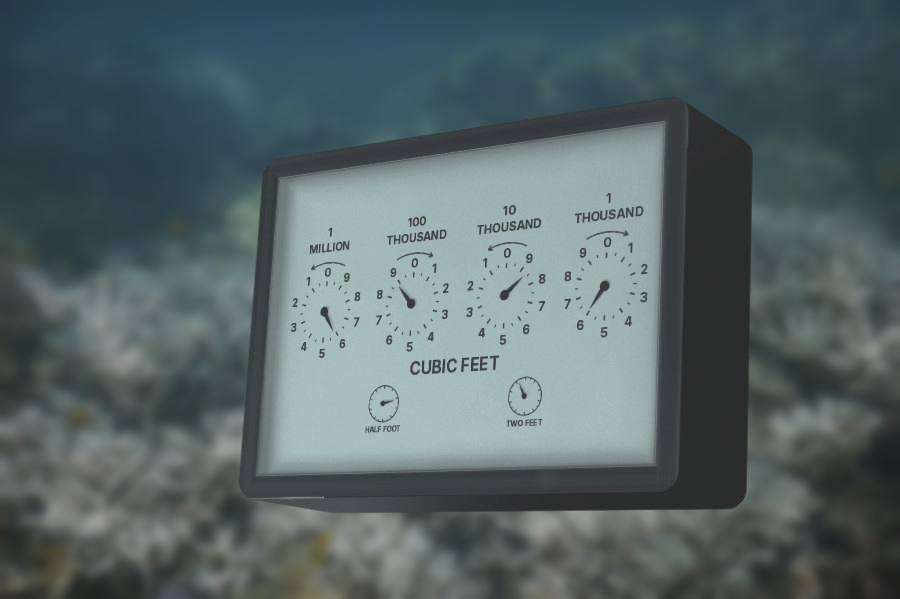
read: 588600 ft³
